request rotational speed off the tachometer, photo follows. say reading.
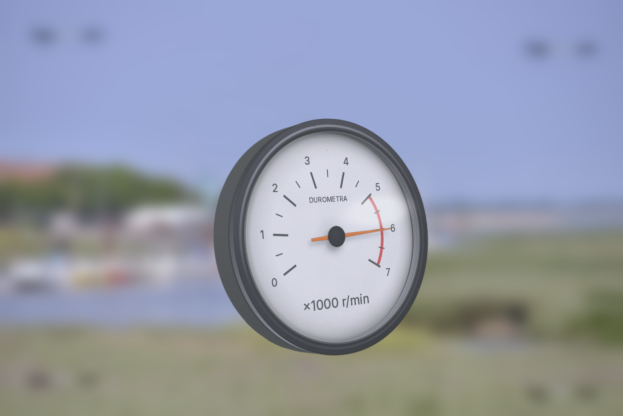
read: 6000 rpm
